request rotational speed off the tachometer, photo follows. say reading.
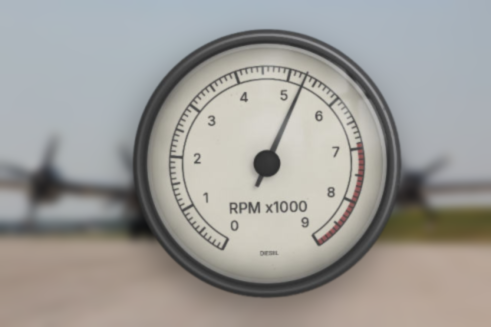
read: 5300 rpm
